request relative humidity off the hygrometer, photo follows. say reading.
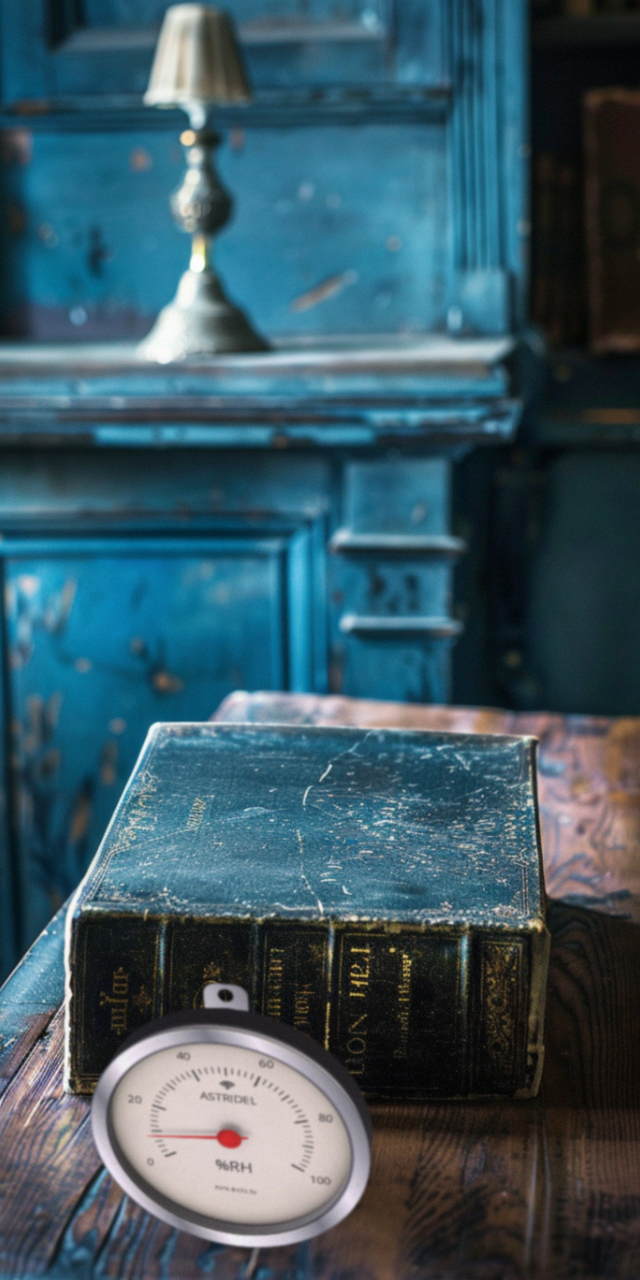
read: 10 %
